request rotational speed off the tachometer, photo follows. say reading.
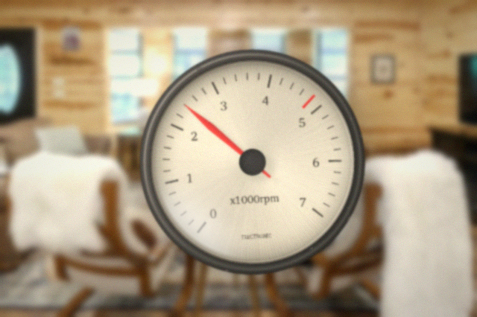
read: 2400 rpm
